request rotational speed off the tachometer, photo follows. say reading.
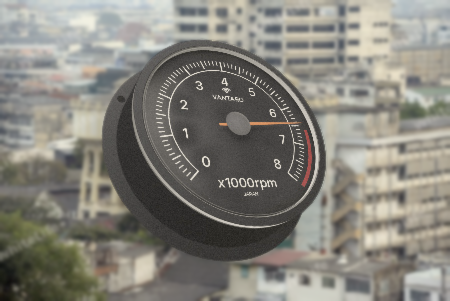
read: 6500 rpm
